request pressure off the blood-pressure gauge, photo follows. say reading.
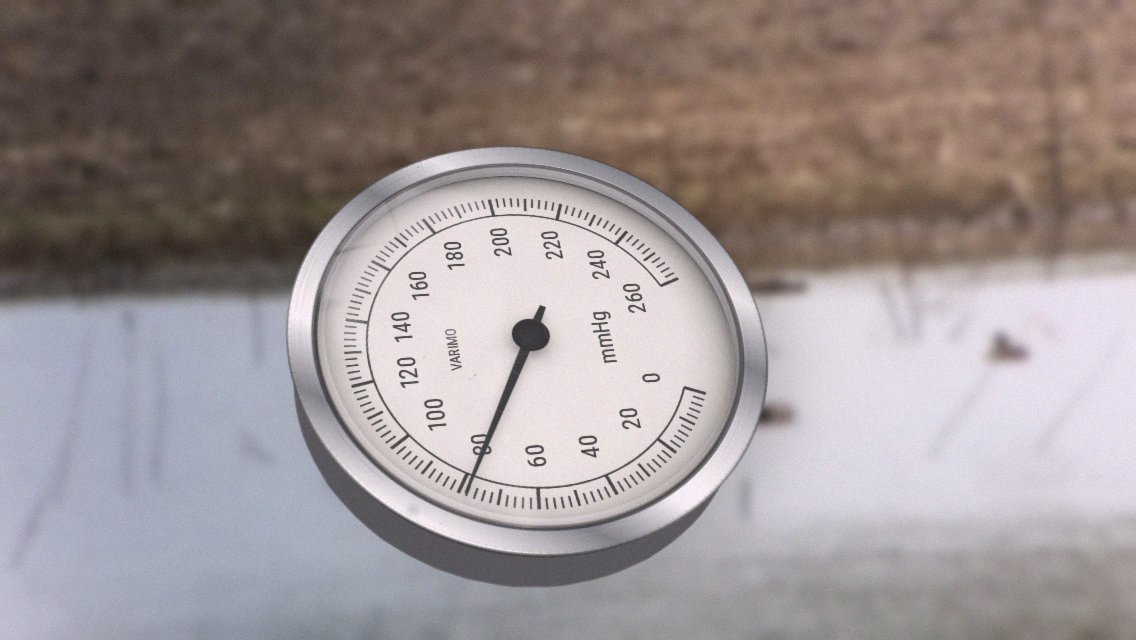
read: 78 mmHg
